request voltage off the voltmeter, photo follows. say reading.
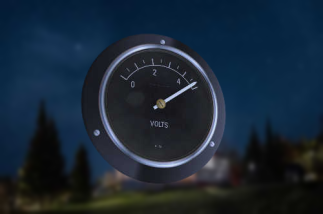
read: 4.75 V
